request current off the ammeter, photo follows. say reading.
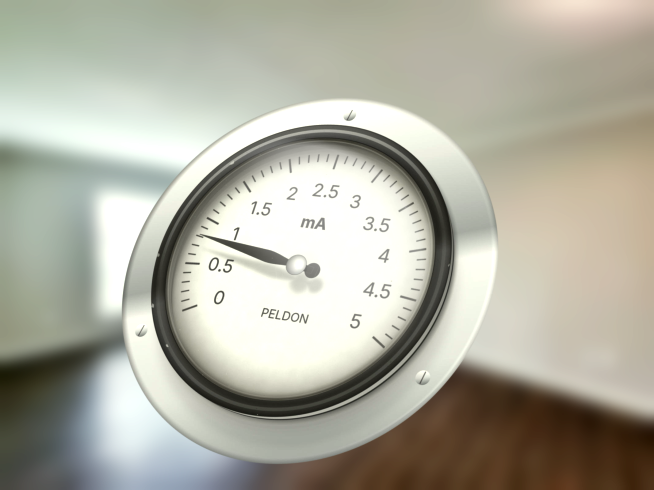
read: 0.8 mA
